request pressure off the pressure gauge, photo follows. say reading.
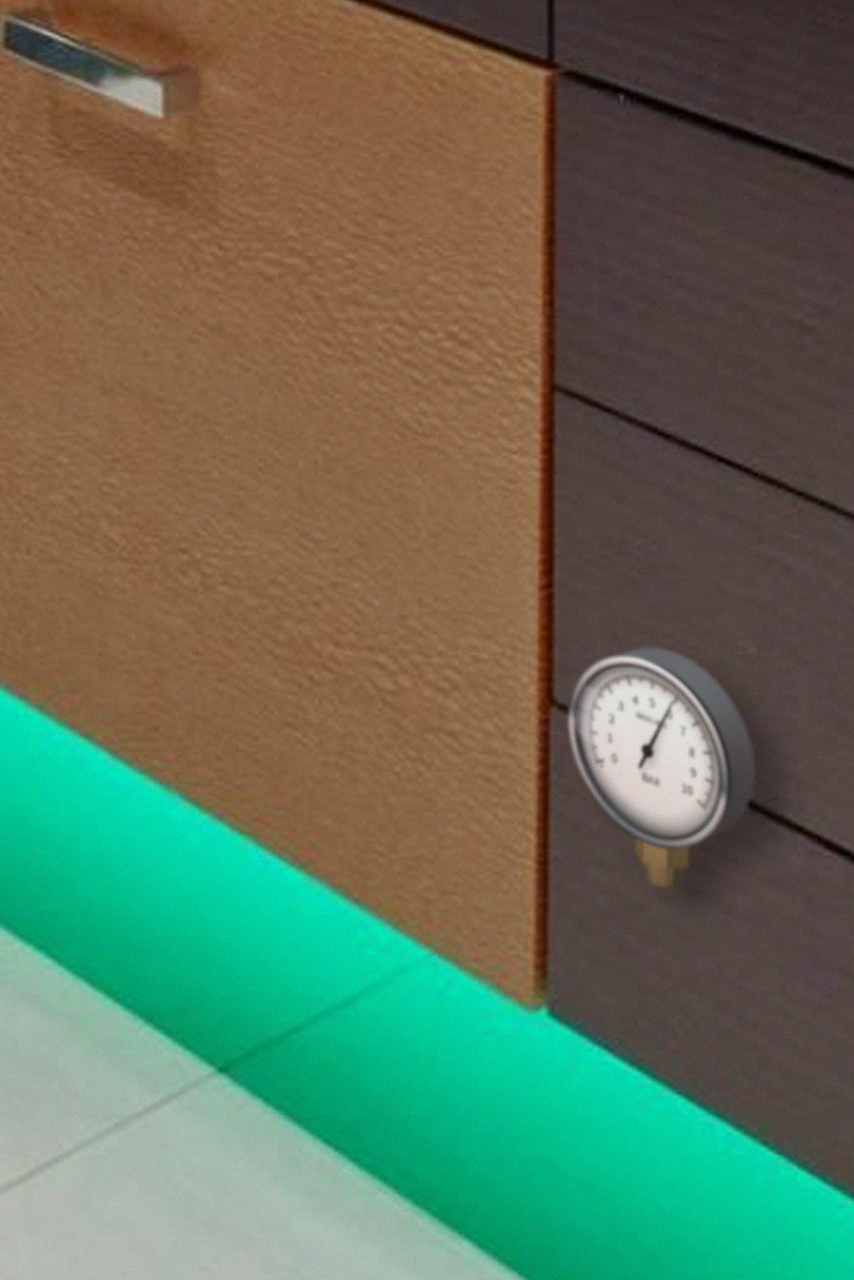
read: 6 bar
